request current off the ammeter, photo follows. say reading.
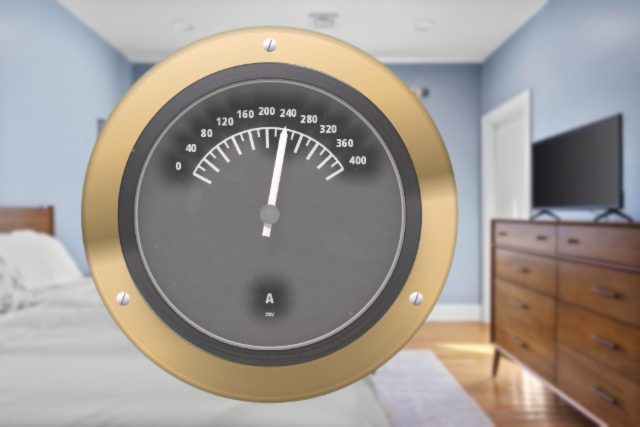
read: 240 A
